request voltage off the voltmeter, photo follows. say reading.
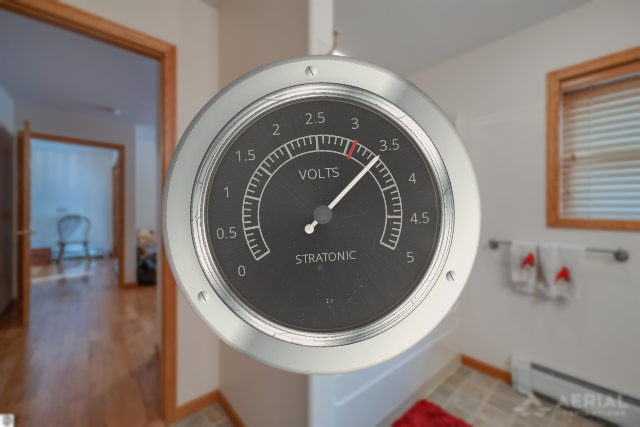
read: 3.5 V
